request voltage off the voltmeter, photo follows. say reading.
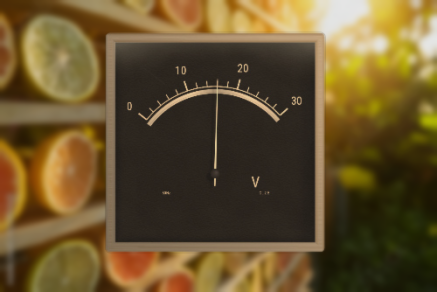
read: 16 V
